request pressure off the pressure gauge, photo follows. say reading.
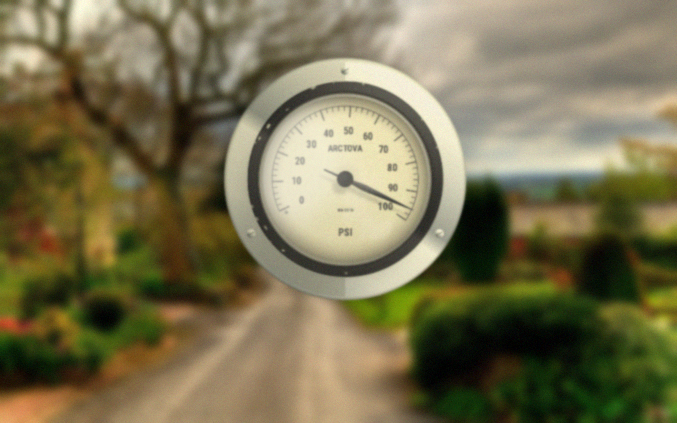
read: 96 psi
